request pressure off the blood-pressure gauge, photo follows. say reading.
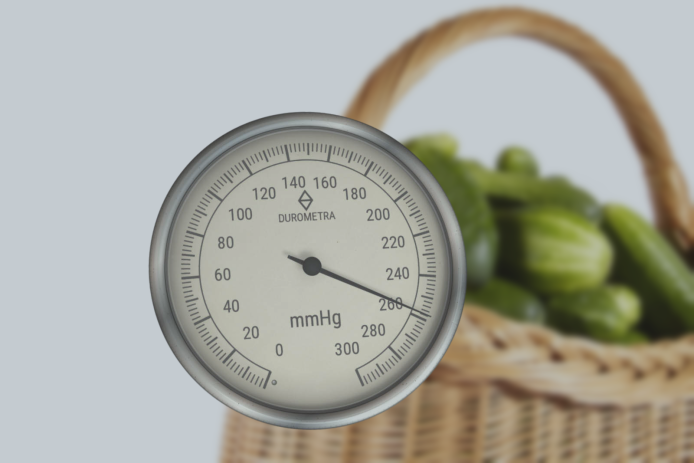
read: 258 mmHg
